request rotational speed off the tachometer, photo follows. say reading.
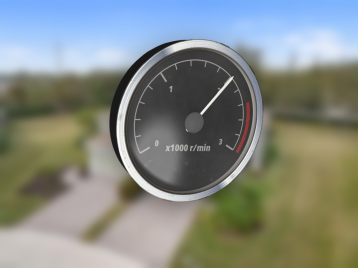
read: 2000 rpm
